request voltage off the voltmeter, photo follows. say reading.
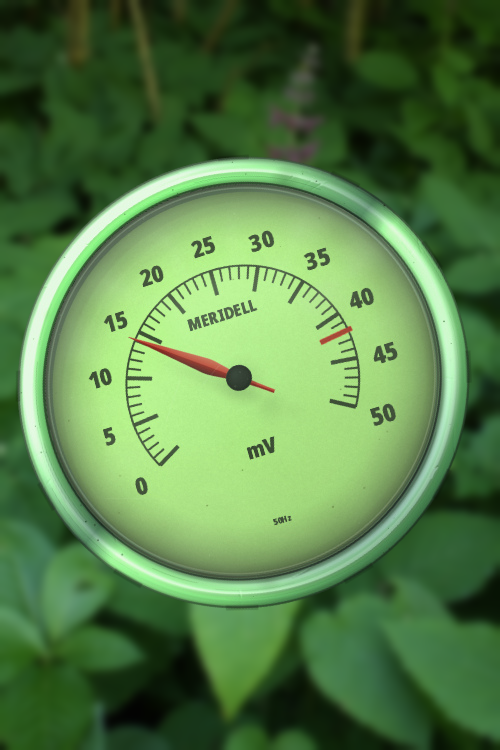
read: 14 mV
